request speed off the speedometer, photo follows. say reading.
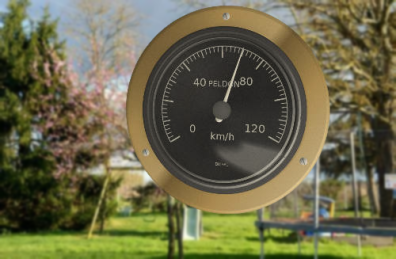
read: 70 km/h
